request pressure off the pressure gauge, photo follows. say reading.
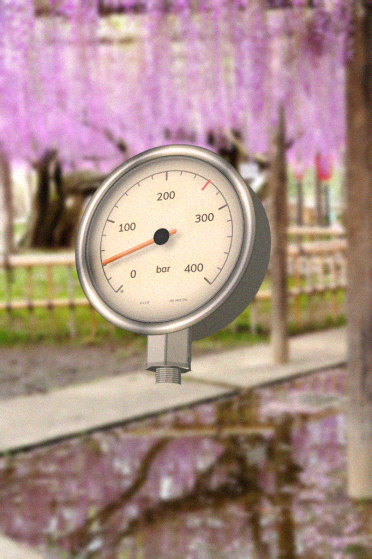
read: 40 bar
